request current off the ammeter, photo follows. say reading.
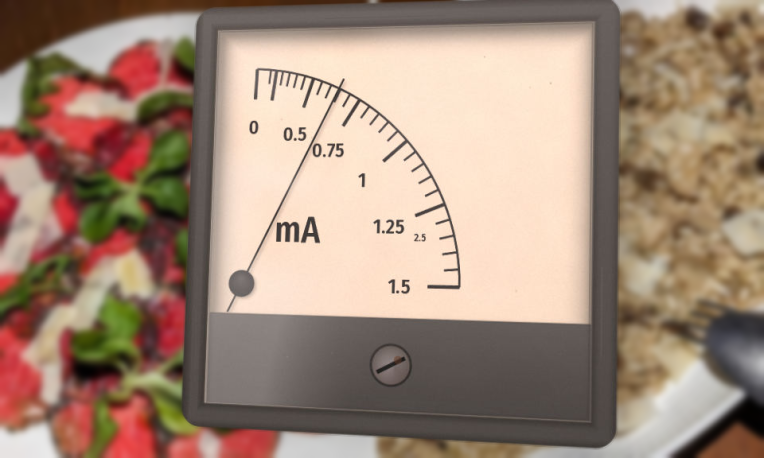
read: 0.65 mA
